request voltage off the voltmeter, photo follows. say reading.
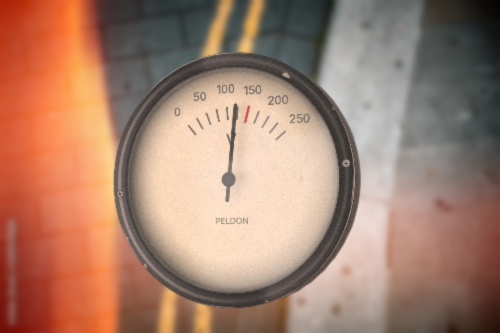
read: 125 V
